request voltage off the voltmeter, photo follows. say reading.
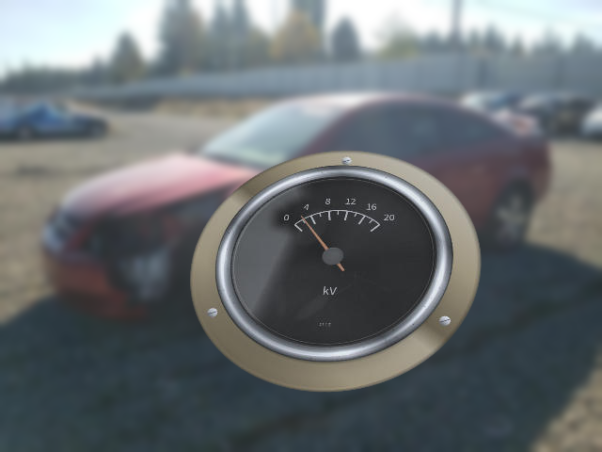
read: 2 kV
